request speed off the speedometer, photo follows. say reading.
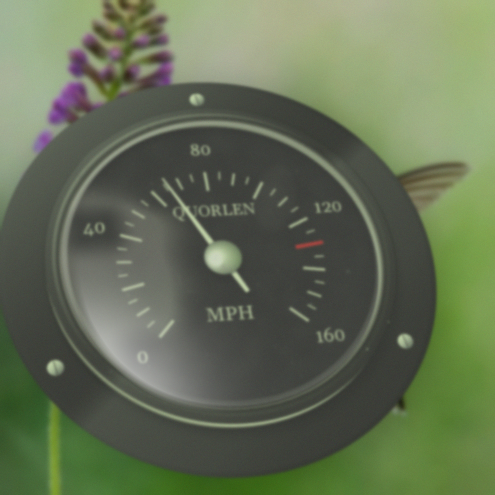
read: 65 mph
